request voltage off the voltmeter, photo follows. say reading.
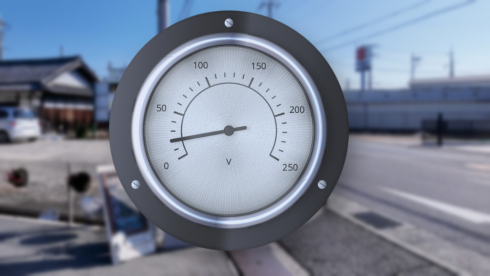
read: 20 V
